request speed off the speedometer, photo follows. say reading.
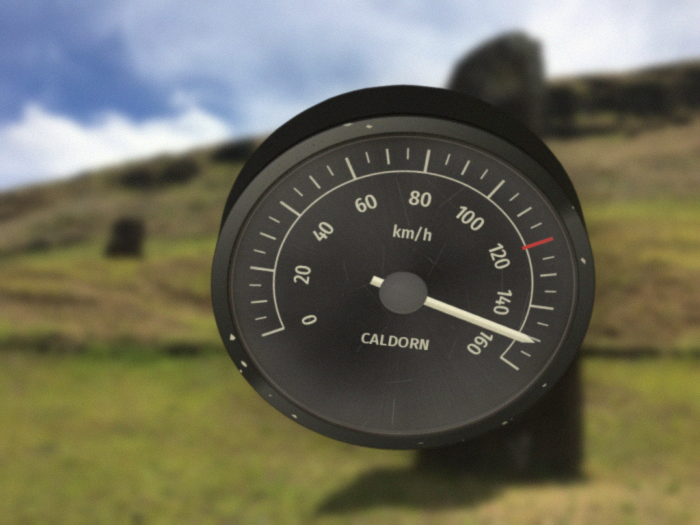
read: 150 km/h
